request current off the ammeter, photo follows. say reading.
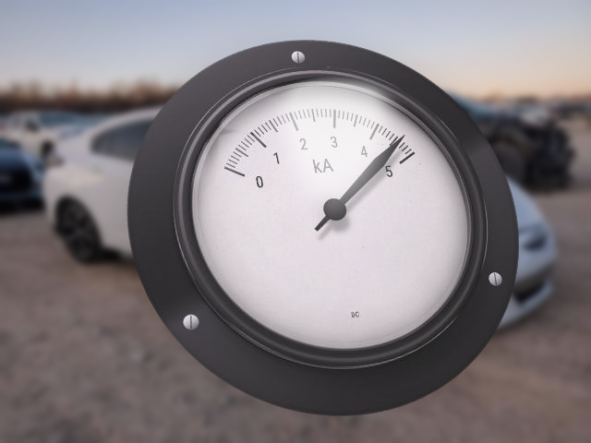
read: 4.6 kA
